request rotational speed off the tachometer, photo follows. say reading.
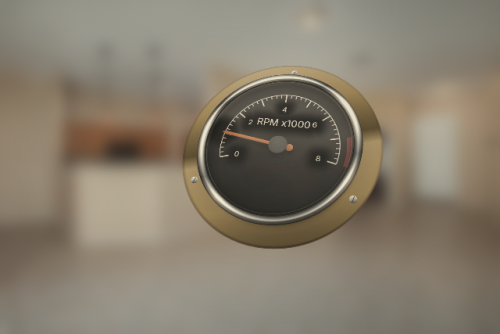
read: 1000 rpm
